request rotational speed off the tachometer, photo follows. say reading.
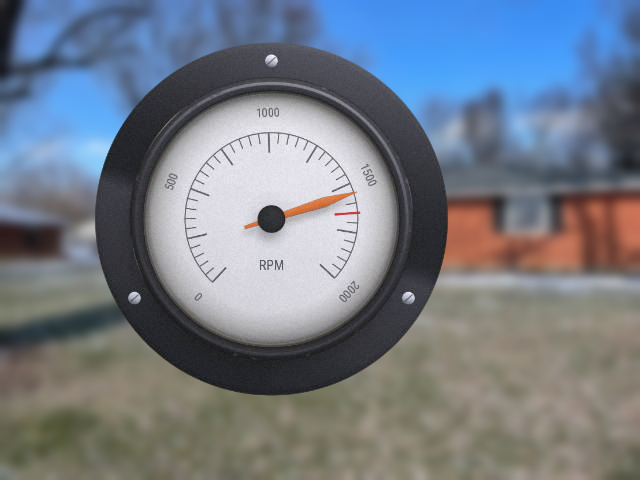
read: 1550 rpm
